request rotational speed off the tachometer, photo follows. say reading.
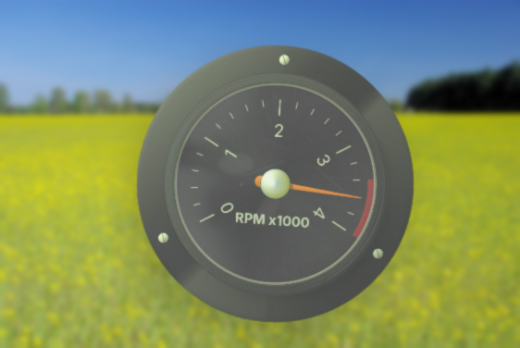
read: 3600 rpm
